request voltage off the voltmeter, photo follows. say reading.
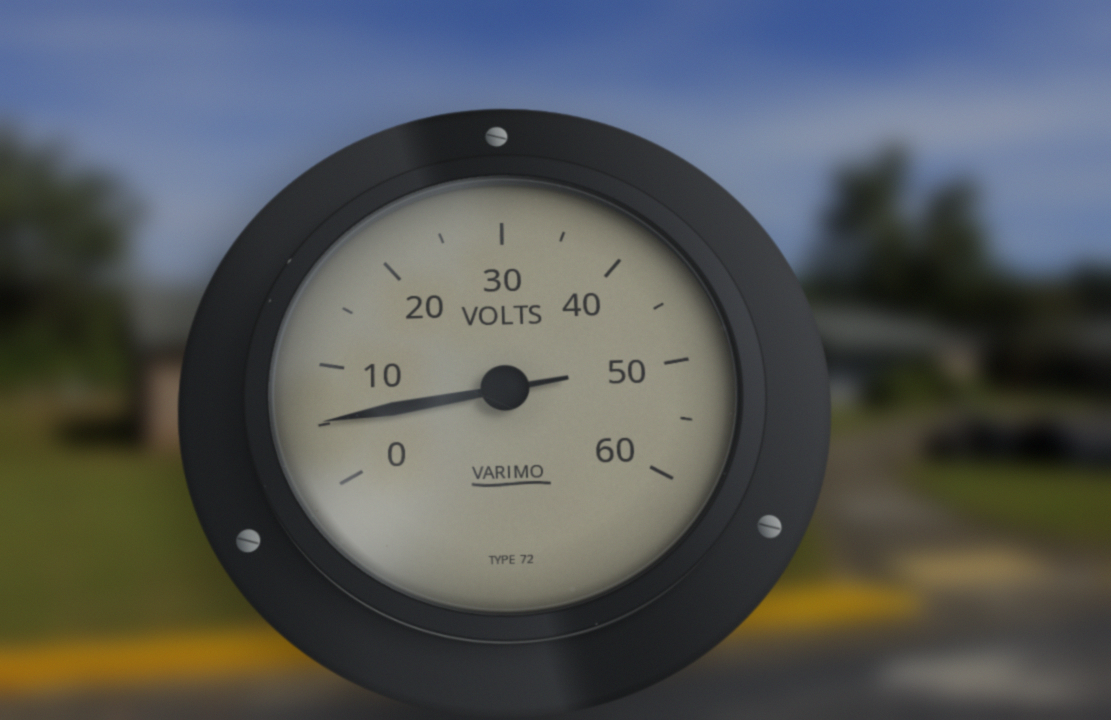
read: 5 V
